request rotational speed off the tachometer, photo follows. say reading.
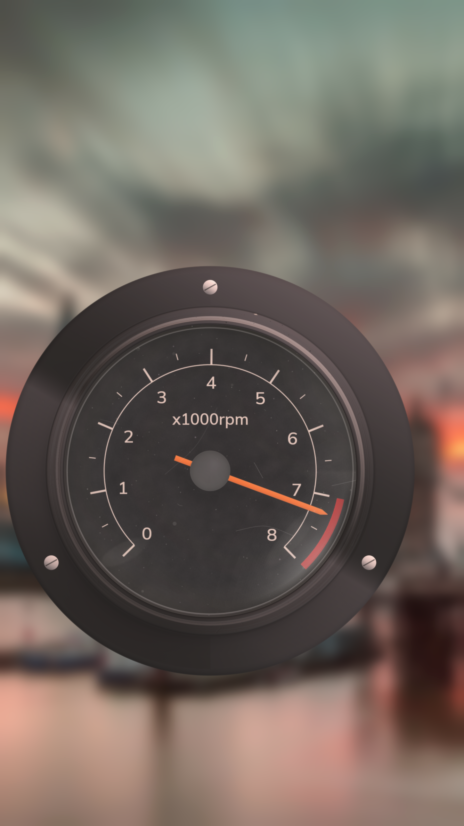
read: 7250 rpm
